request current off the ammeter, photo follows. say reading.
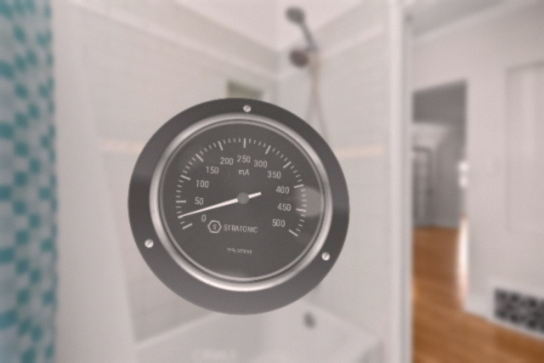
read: 20 mA
